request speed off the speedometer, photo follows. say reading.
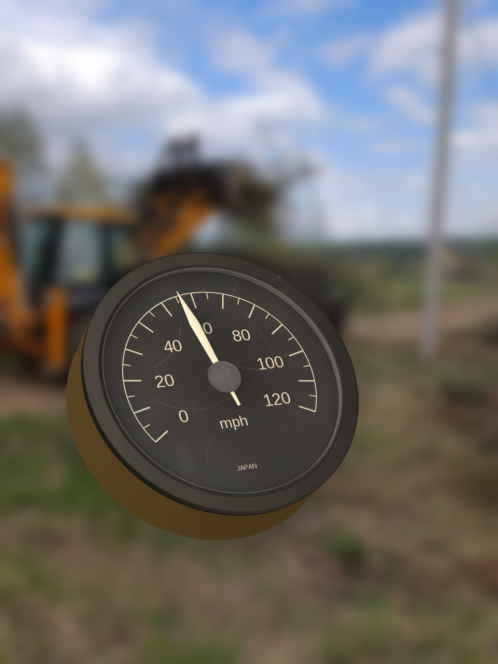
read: 55 mph
